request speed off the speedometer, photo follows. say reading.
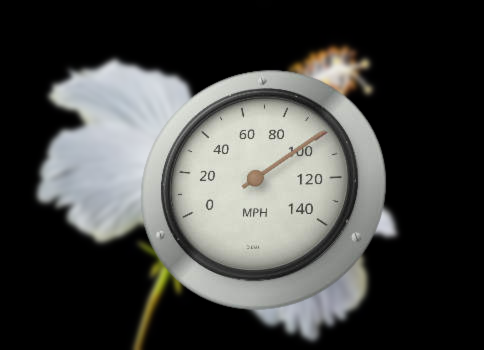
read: 100 mph
